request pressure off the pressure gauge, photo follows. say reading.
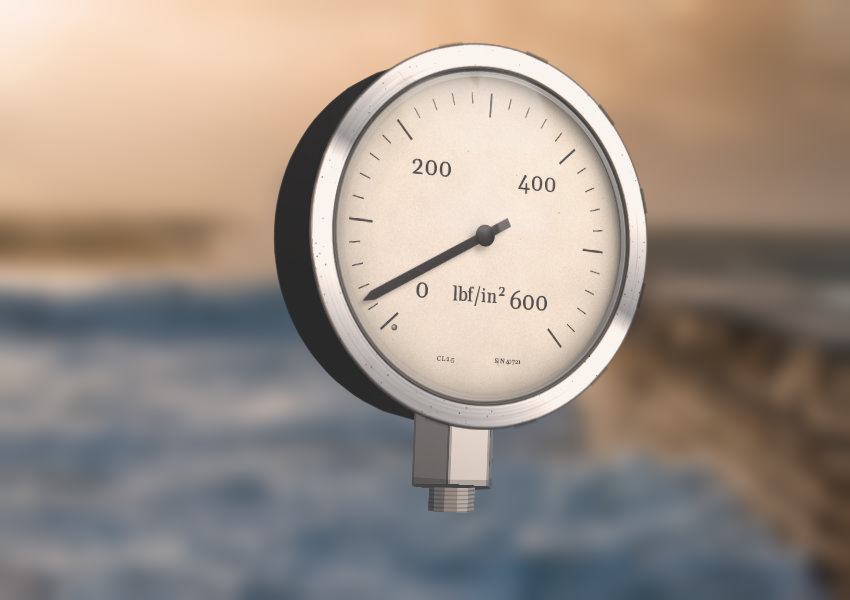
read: 30 psi
